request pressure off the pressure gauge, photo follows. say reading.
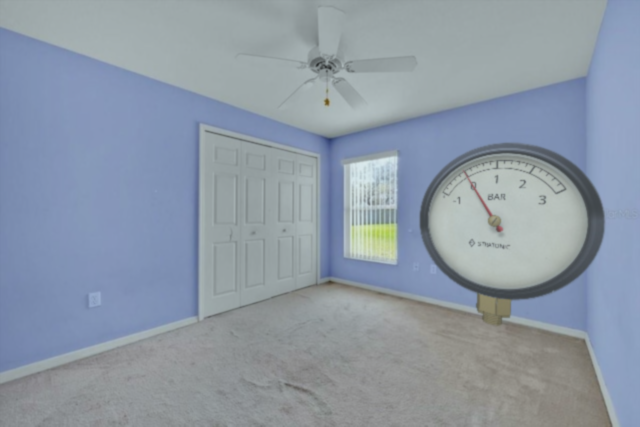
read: 0 bar
